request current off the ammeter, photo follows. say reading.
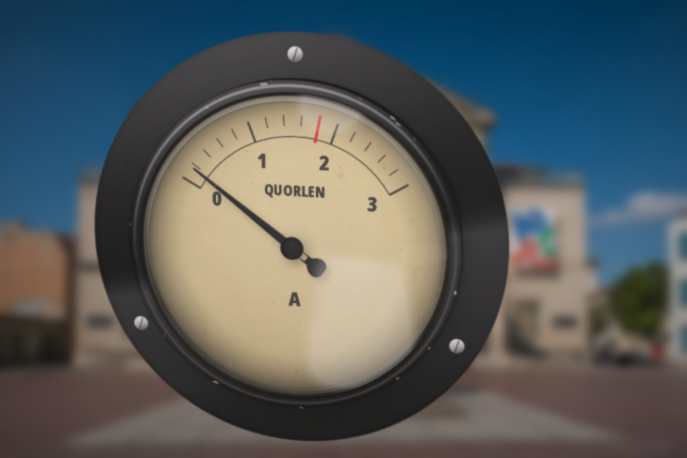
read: 0.2 A
